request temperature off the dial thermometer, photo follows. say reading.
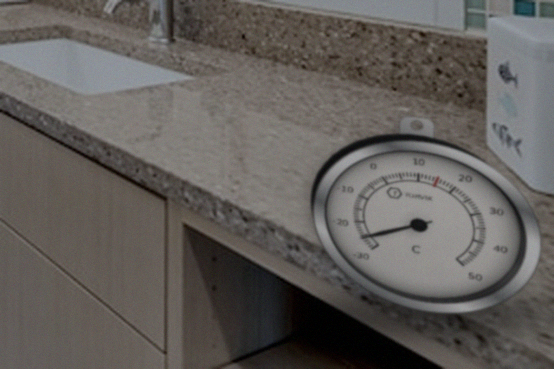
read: -25 °C
